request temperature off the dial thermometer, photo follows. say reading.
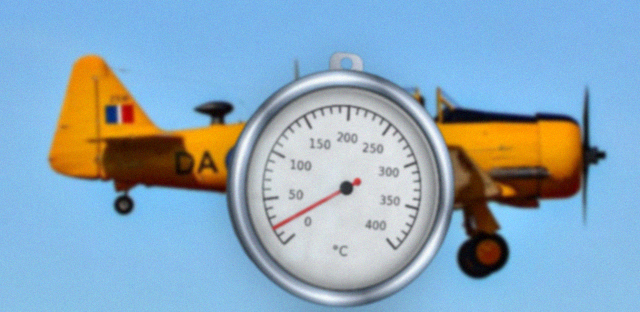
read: 20 °C
